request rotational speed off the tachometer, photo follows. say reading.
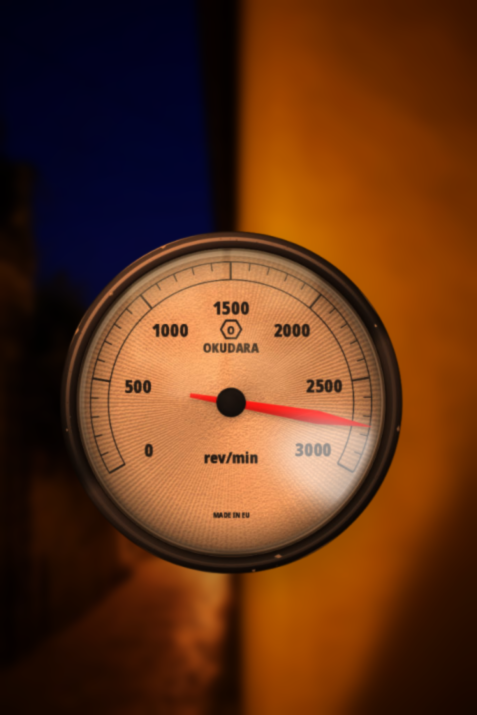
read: 2750 rpm
